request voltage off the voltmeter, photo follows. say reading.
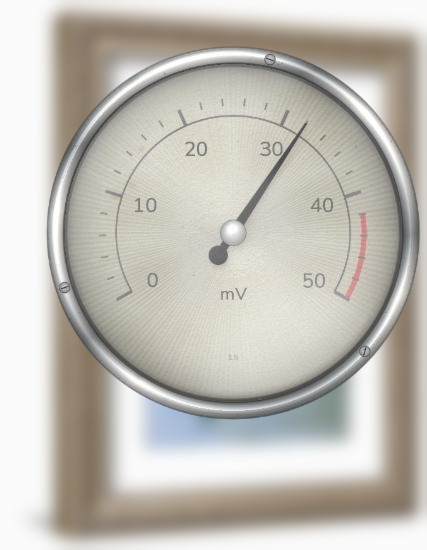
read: 32 mV
